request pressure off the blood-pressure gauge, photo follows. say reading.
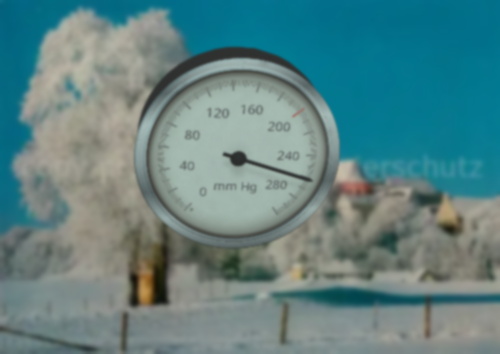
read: 260 mmHg
